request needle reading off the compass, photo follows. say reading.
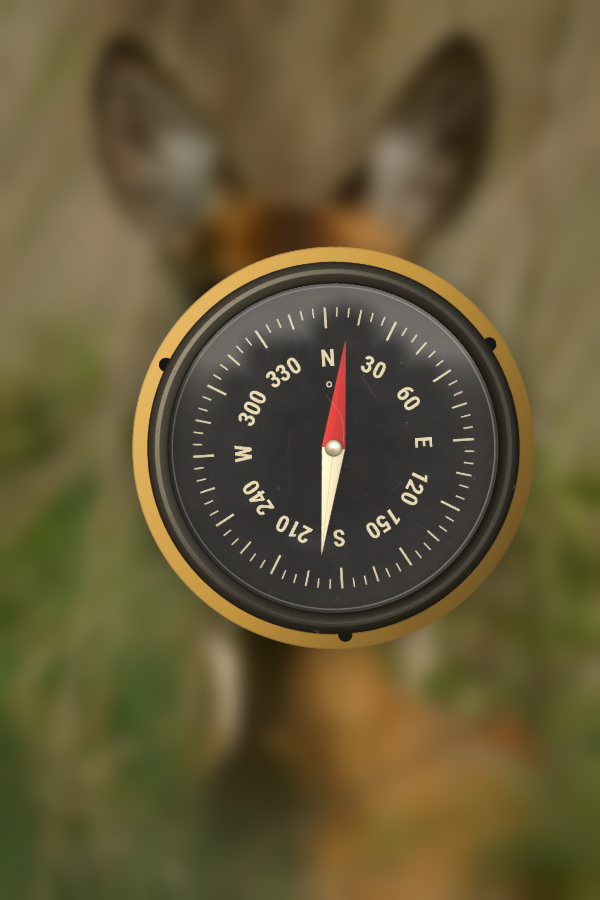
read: 10 °
